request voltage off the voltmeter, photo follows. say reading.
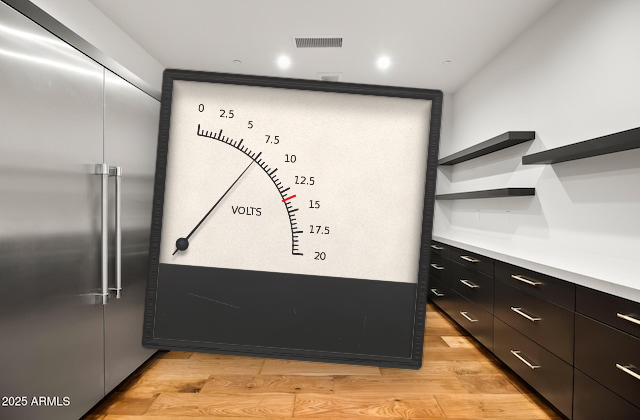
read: 7.5 V
